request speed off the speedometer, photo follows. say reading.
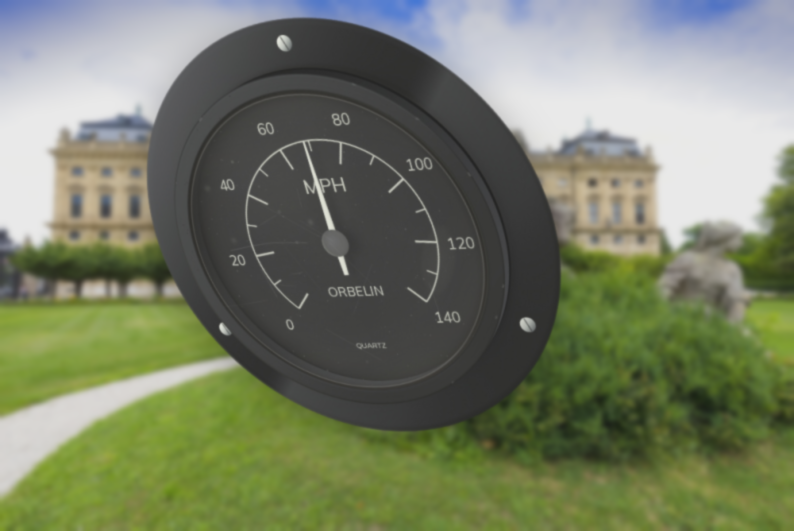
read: 70 mph
